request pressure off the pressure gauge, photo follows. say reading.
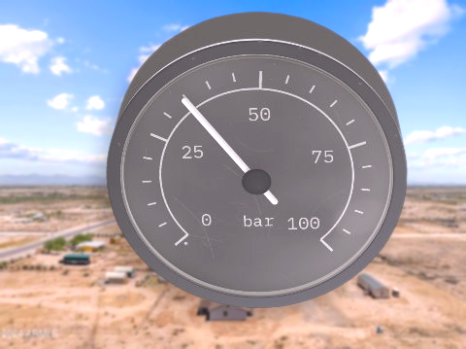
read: 35 bar
